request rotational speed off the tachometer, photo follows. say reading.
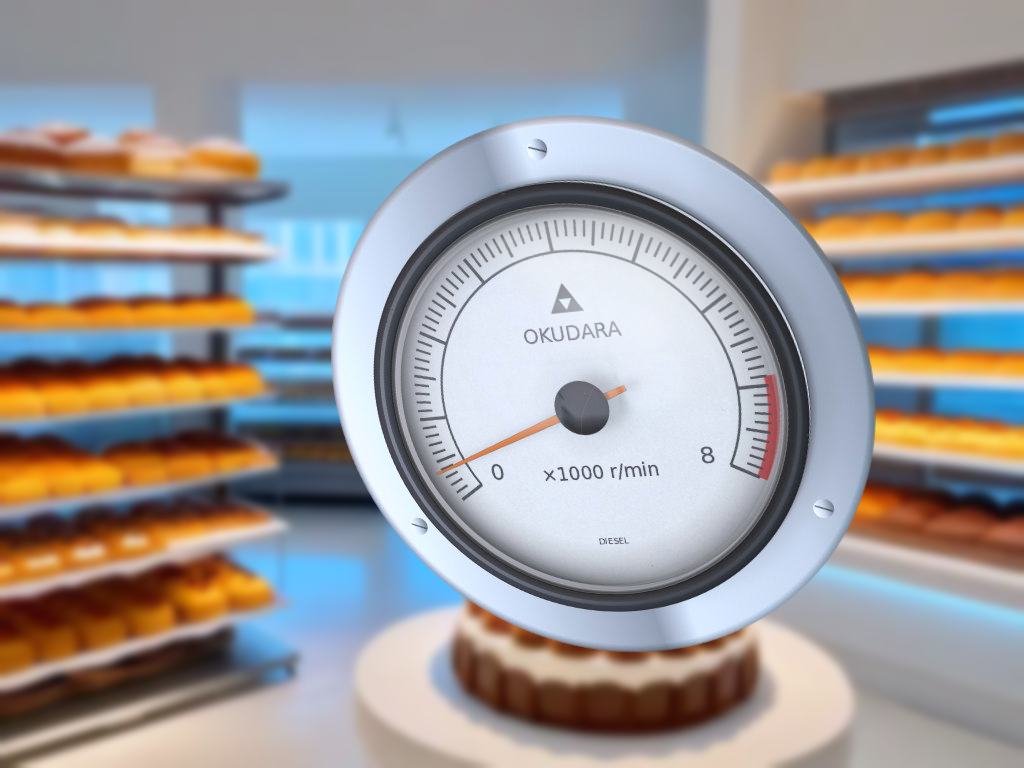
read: 400 rpm
